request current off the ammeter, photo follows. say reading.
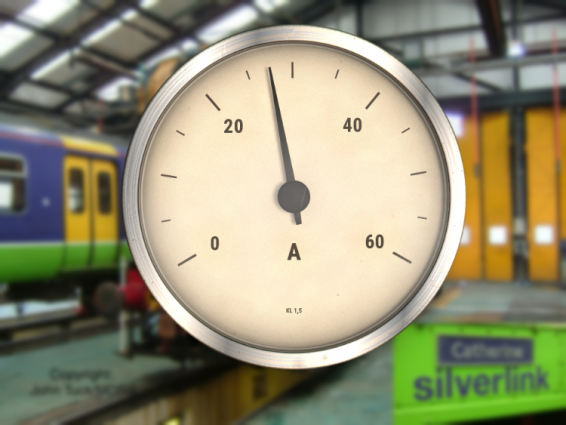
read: 27.5 A
